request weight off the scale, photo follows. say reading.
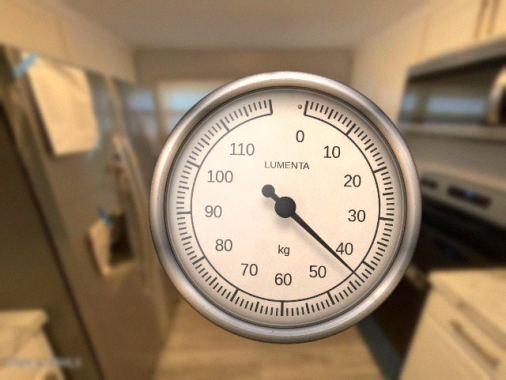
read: 43 kg
